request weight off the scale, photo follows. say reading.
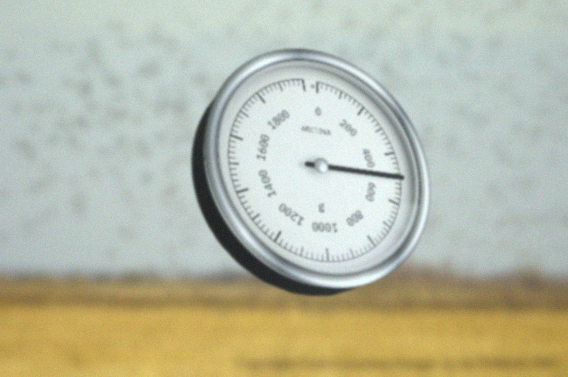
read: 500 g
